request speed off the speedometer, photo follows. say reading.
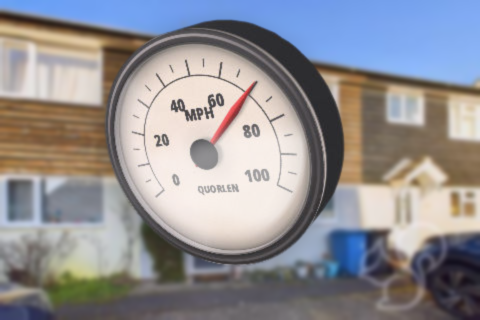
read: 70 mph
